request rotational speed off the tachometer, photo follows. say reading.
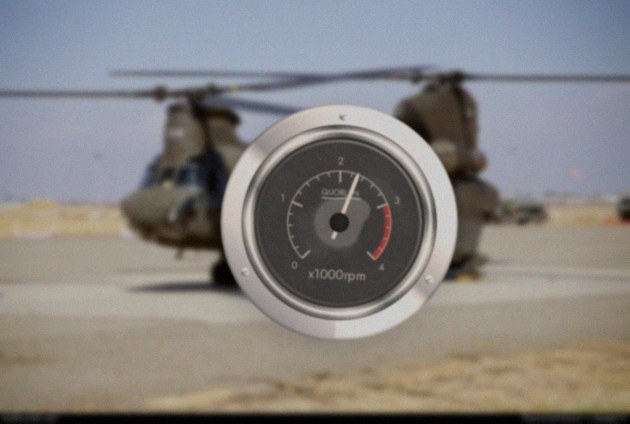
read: 2300 rpm
